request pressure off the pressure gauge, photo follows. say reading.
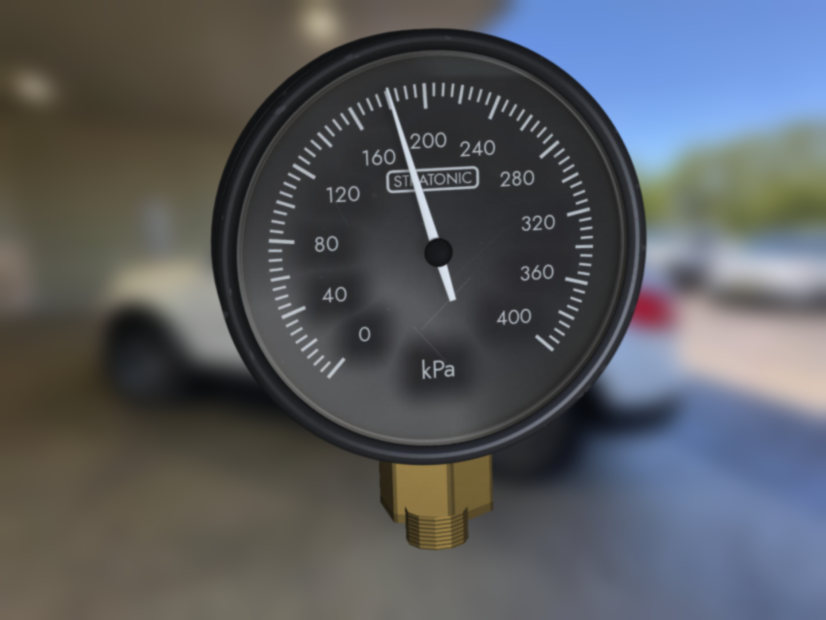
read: 180 kPa
